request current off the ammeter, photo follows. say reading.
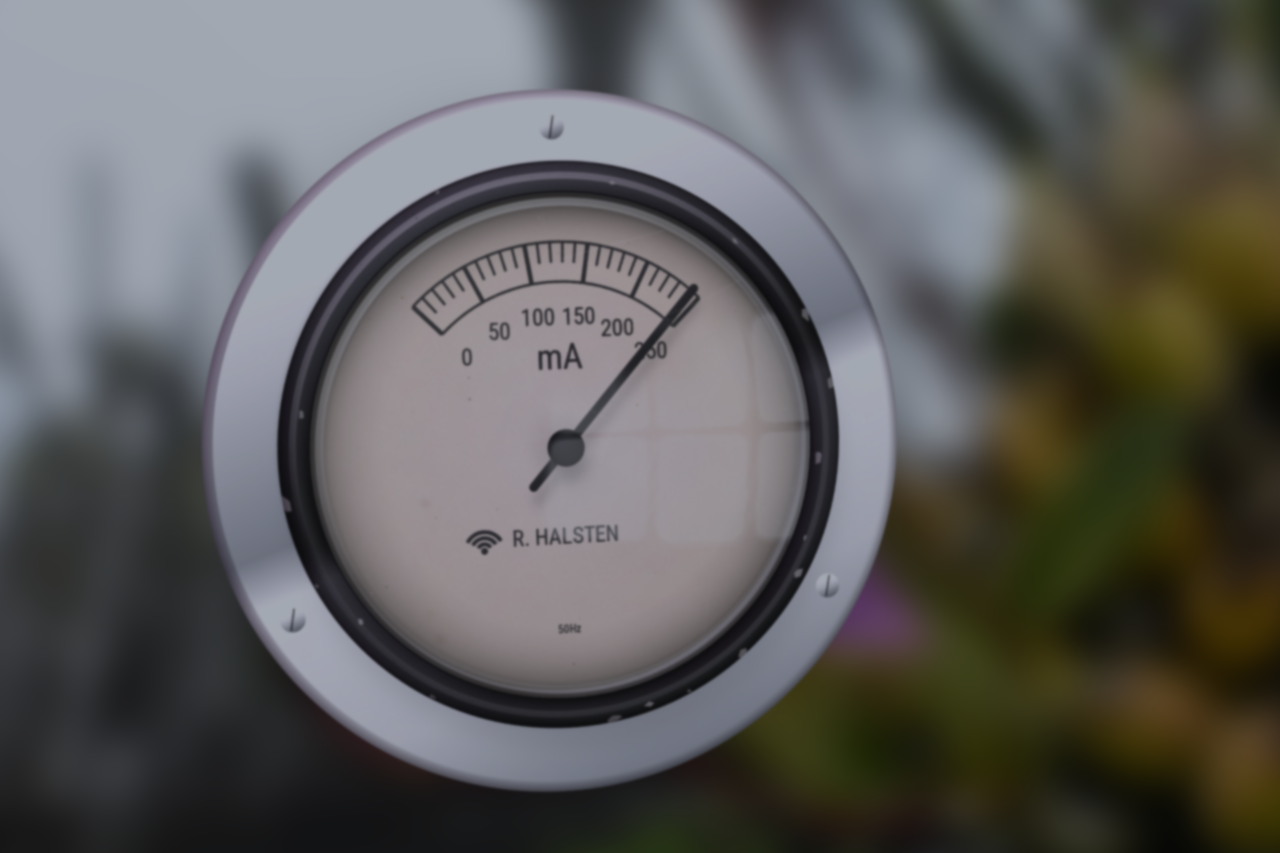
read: 240 mA
